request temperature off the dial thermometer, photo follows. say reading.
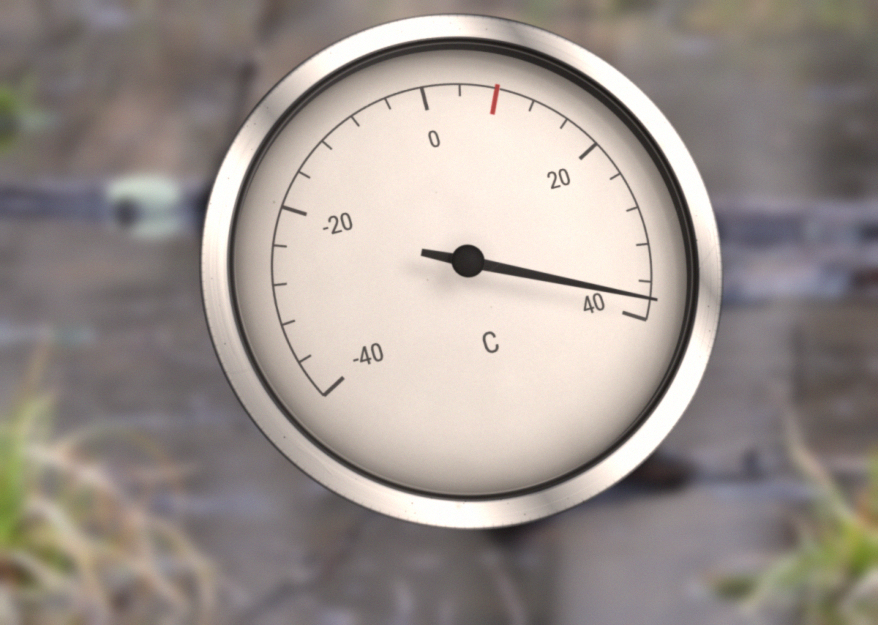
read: 38 °C
